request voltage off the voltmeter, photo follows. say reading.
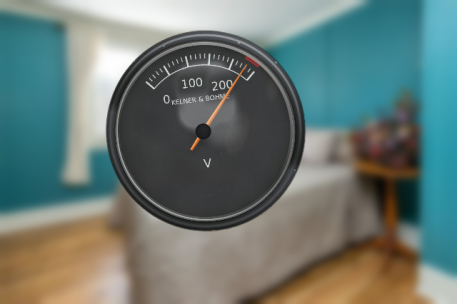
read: 230 V
